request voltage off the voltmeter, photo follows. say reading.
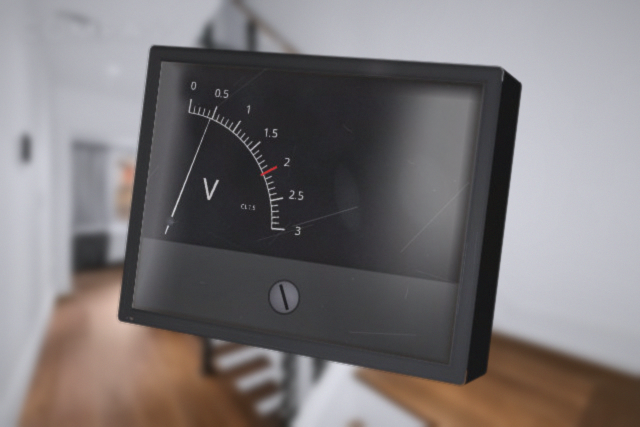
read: 0.5 V
